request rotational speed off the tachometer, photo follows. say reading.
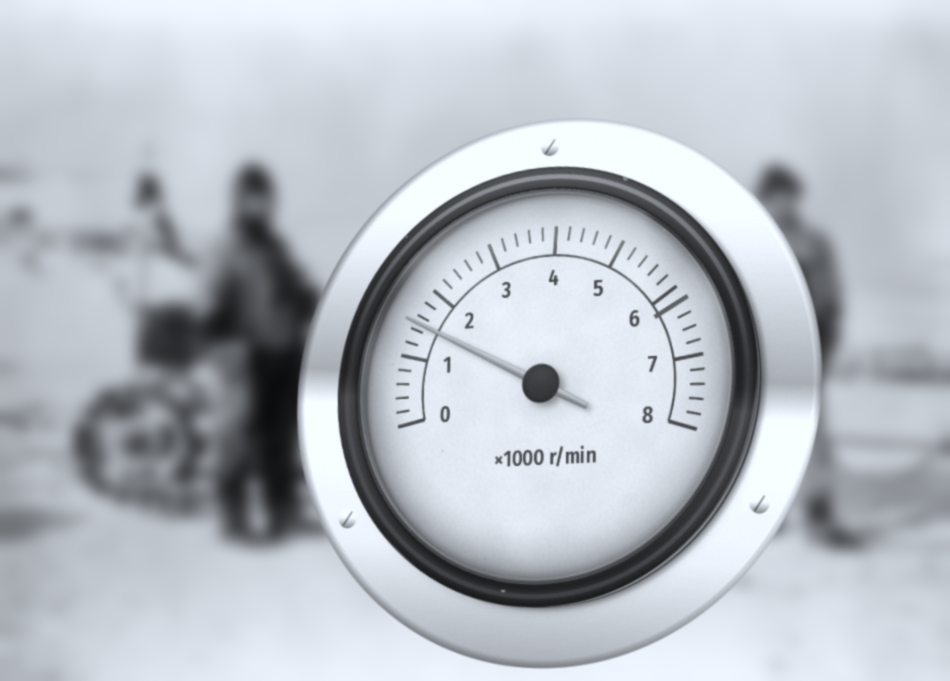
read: 1500 rpm
